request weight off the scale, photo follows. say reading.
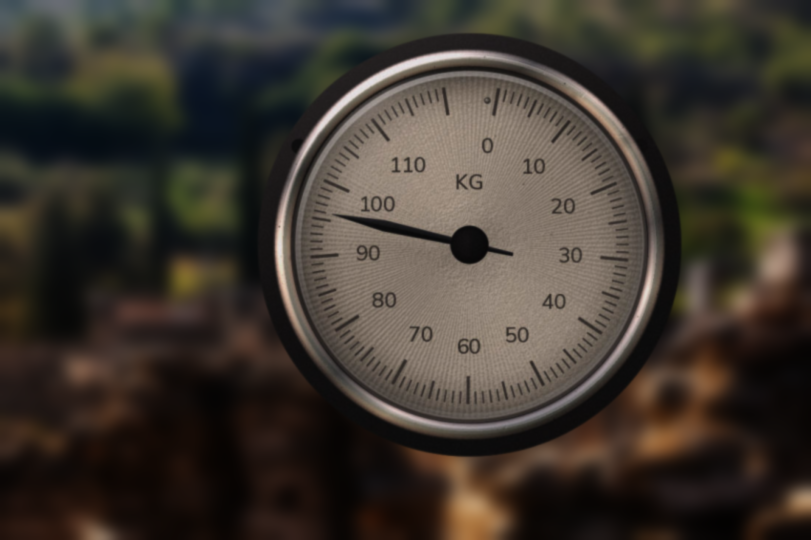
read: 96 kg
